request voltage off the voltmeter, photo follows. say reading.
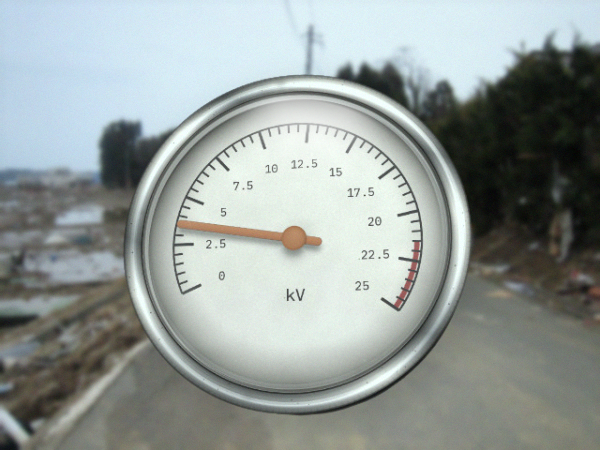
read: 3.5 kV
